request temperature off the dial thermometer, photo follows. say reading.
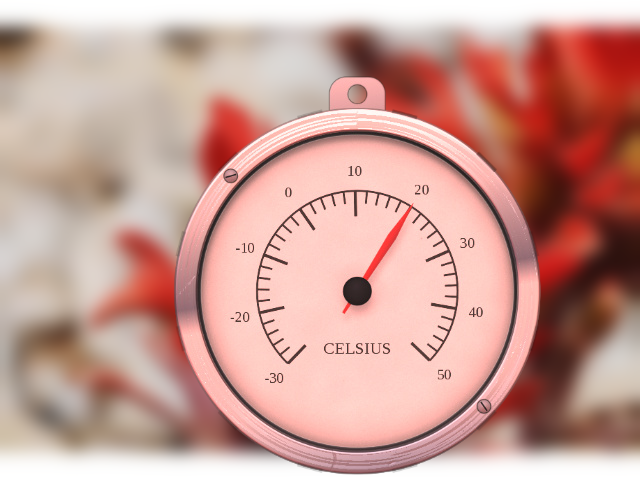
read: 20 °C
